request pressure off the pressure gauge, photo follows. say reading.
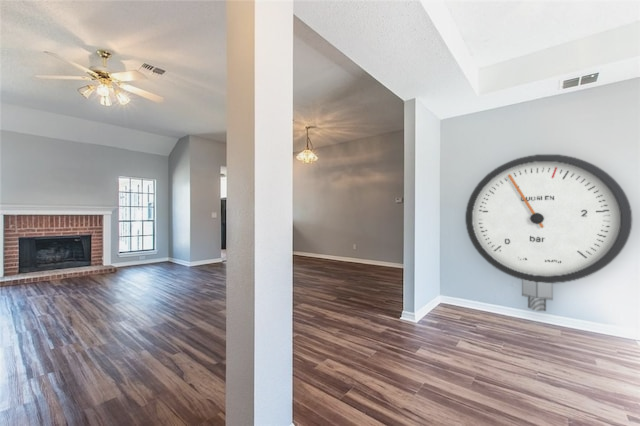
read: 1 bar
